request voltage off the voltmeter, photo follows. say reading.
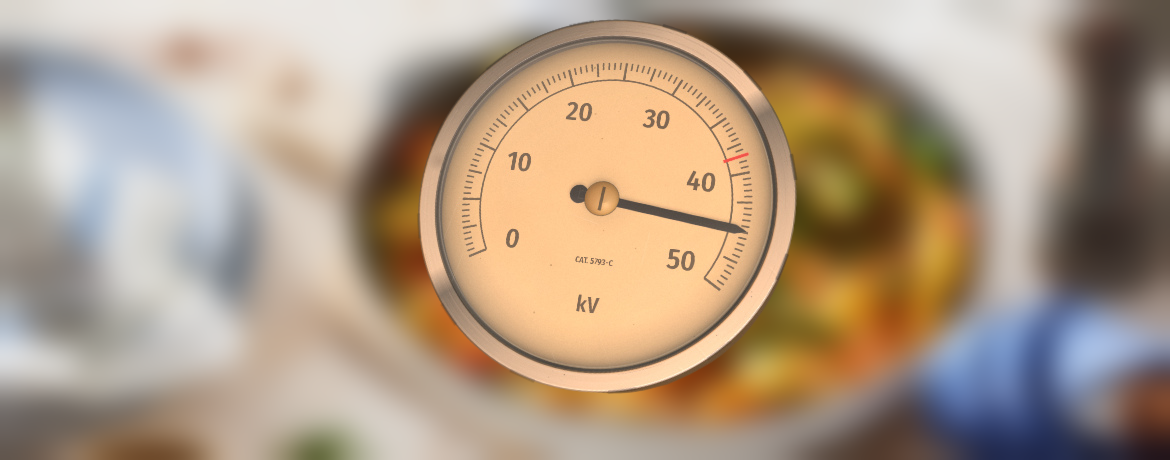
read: 45 kV
